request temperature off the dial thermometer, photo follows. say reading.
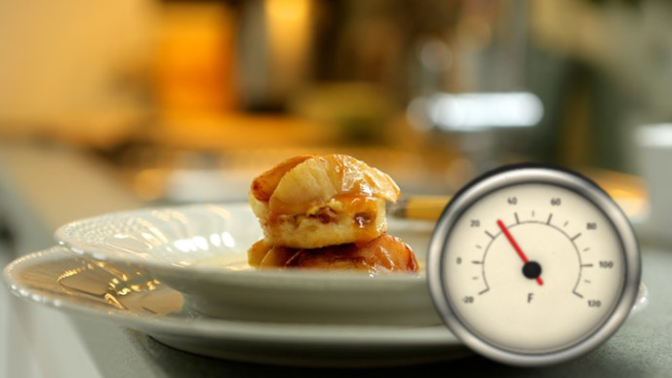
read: 30 °F
